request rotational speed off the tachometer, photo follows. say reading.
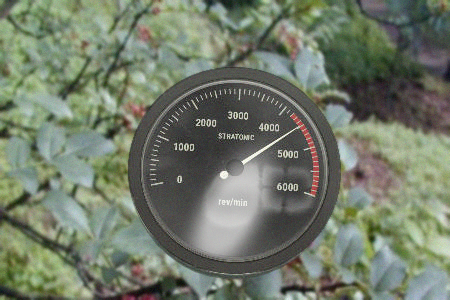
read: 4500 rpm
